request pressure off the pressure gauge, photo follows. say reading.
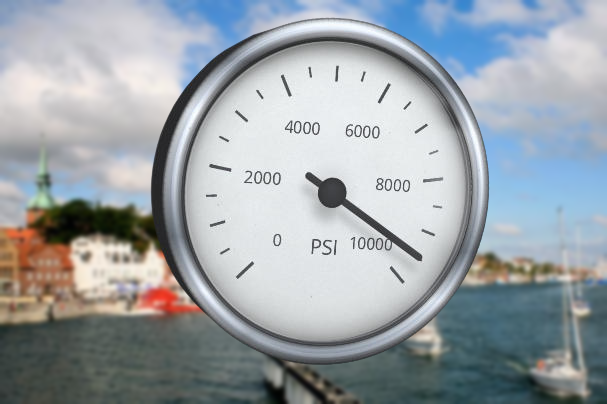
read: 9500 psi
